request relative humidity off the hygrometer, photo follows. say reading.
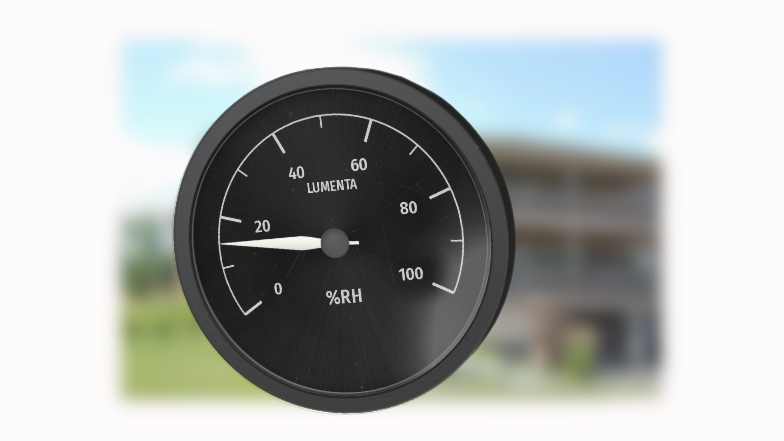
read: 15 %
